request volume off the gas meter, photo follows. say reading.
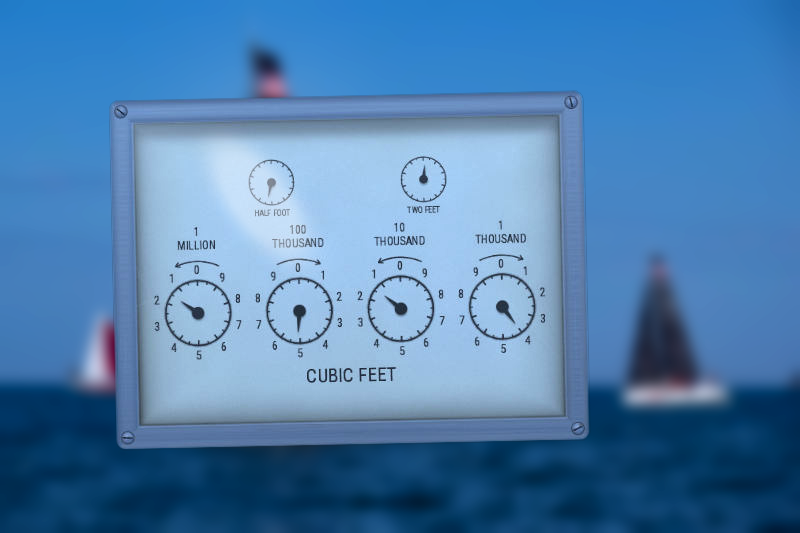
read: 151400 ft³
